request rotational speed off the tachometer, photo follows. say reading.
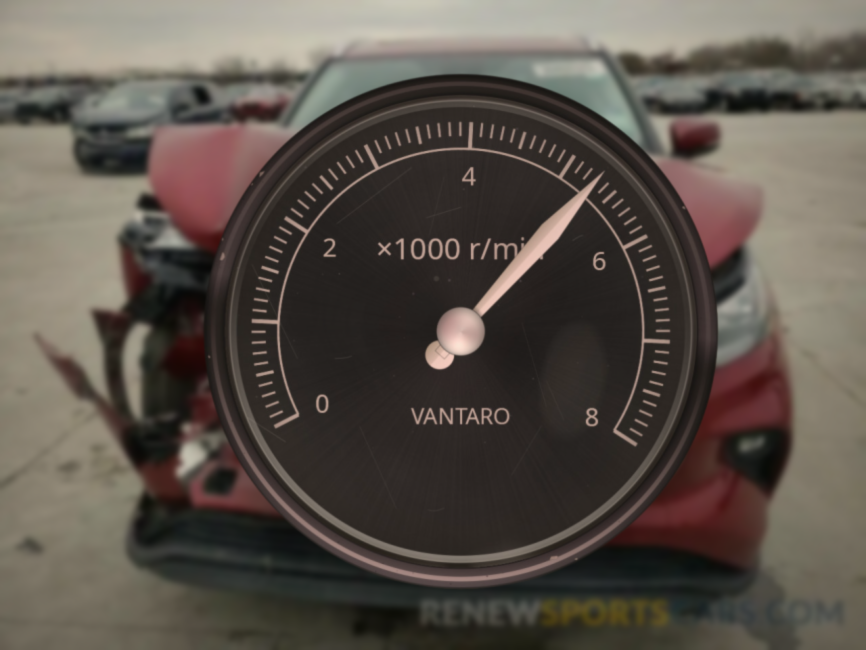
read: 5300 rpm
